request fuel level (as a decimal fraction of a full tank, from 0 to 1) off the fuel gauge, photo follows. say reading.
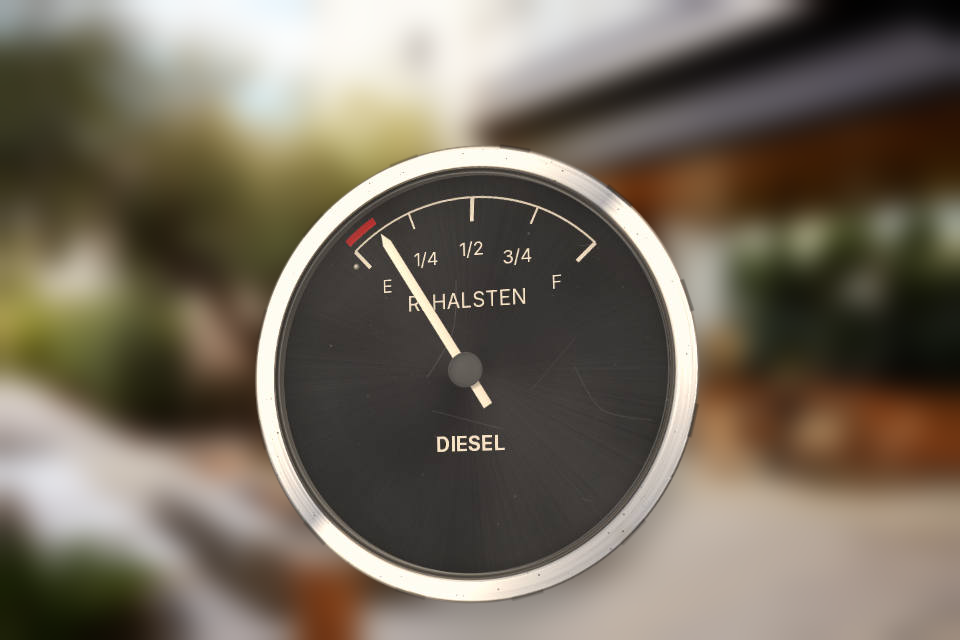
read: 0.125
